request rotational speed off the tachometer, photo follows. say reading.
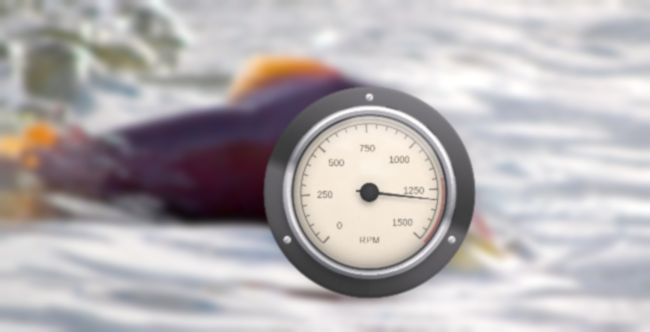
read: 1300 rpm
